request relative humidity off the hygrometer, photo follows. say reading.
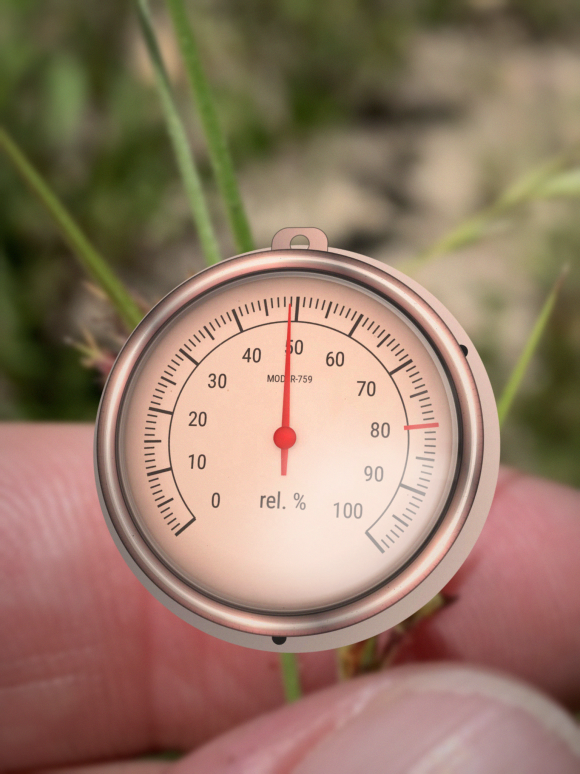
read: 49 %
